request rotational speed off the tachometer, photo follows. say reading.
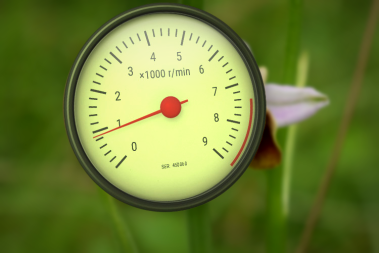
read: 900 rpm
